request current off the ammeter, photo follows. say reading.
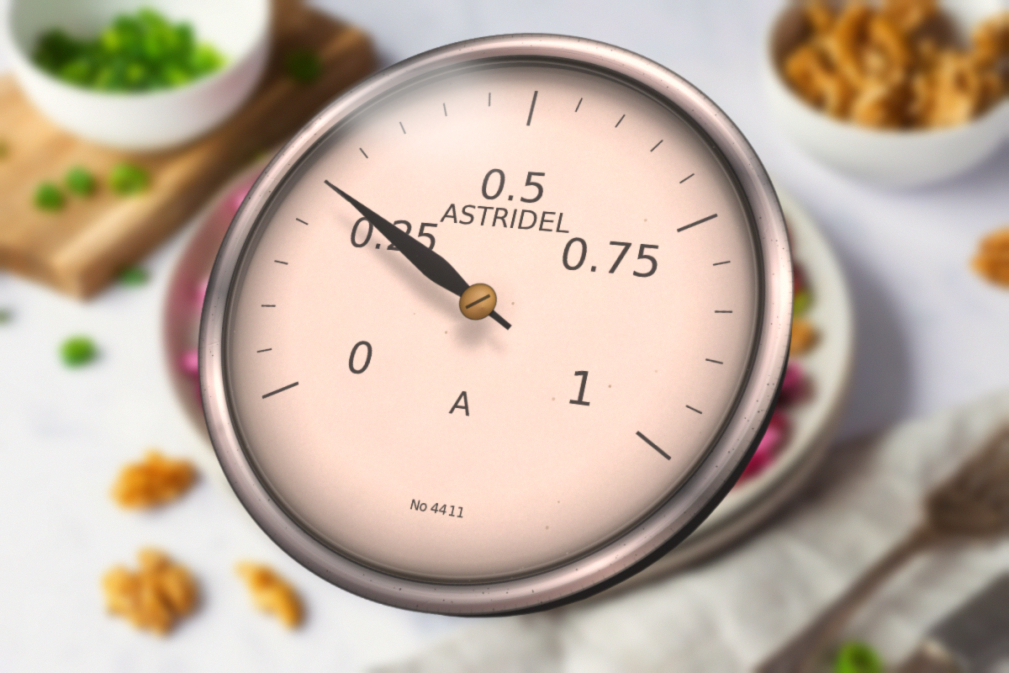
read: 0.25 A
